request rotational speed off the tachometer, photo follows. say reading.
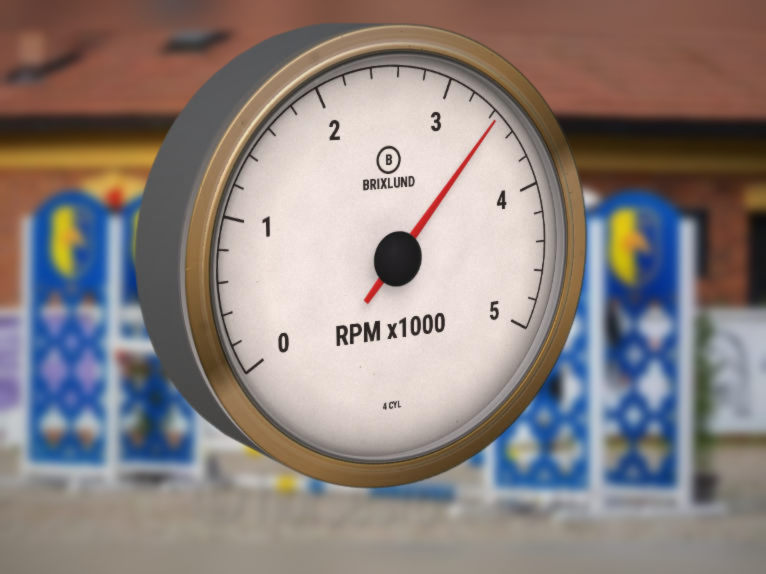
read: 3400 rpm
